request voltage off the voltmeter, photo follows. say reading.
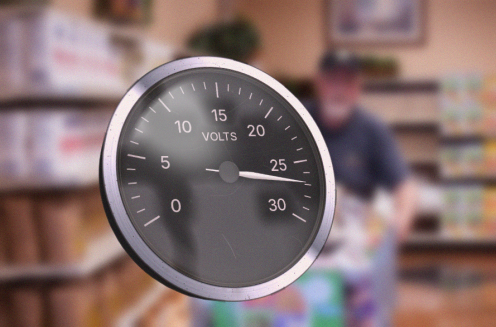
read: 27 V
